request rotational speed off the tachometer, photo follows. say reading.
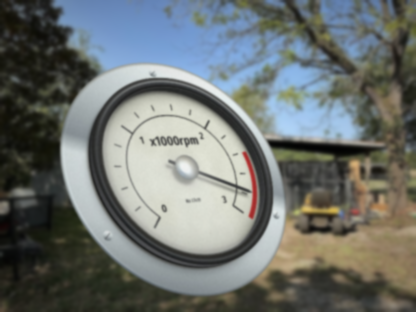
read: 2800 rpm
